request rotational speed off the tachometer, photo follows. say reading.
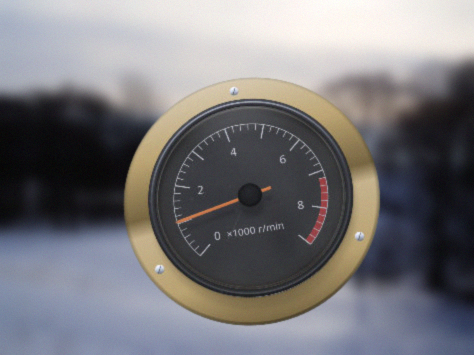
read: 1000 rpm
